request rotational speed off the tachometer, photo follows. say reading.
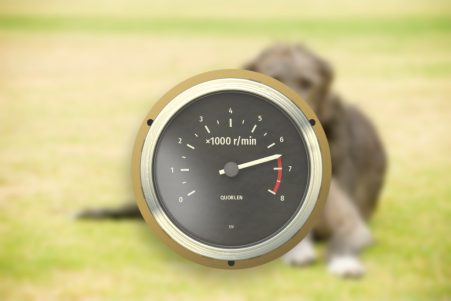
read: 6500 rpm
